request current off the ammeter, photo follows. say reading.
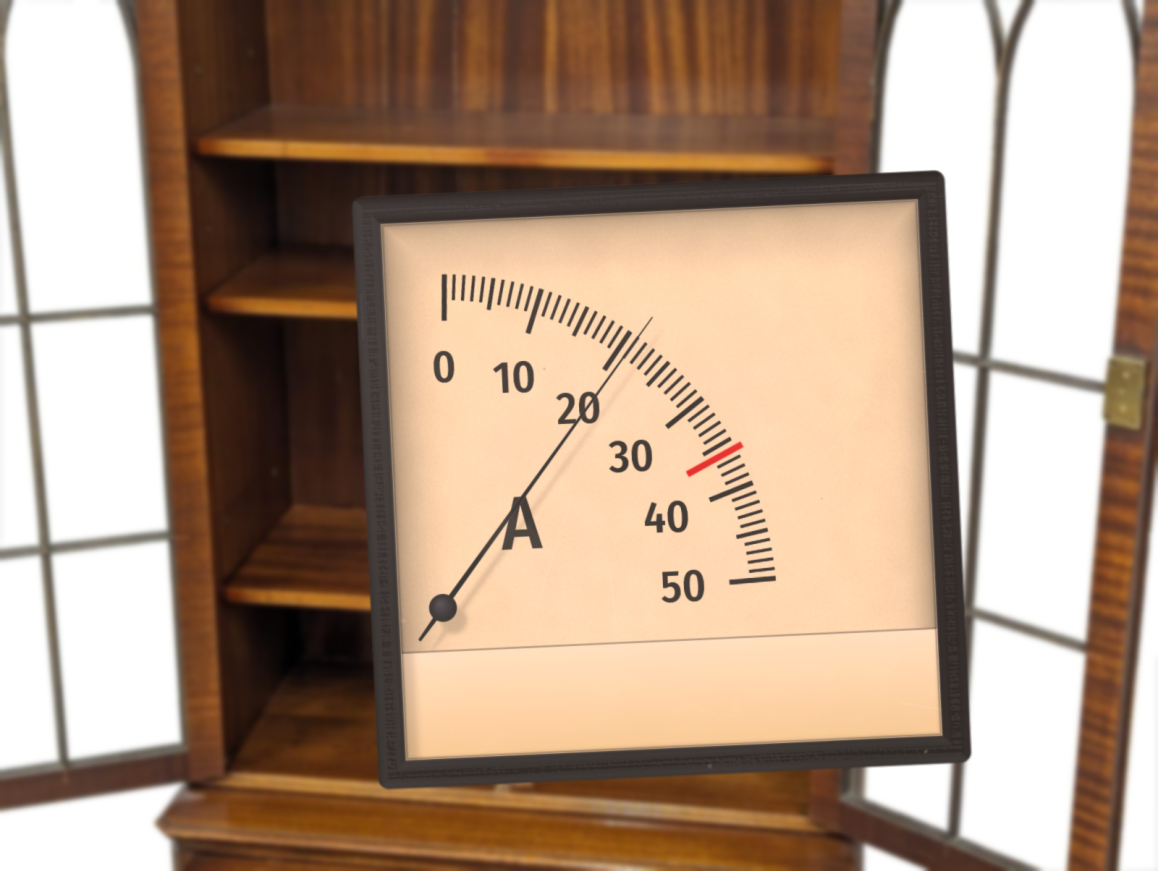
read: 21 A
